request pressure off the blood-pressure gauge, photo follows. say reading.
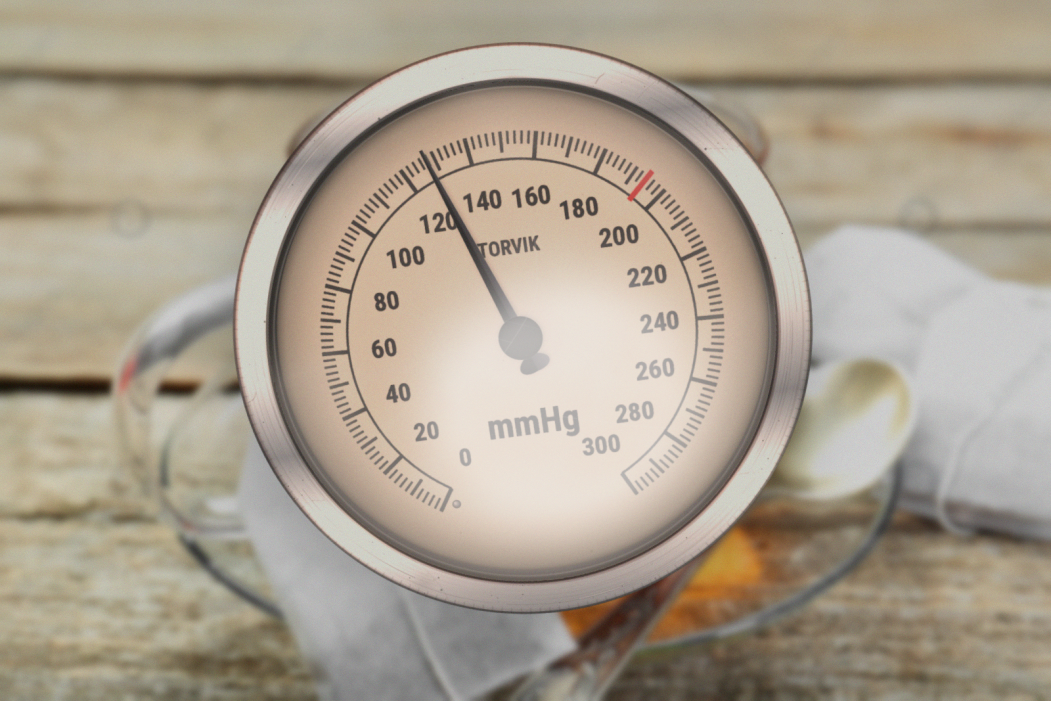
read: 128 mmHg
